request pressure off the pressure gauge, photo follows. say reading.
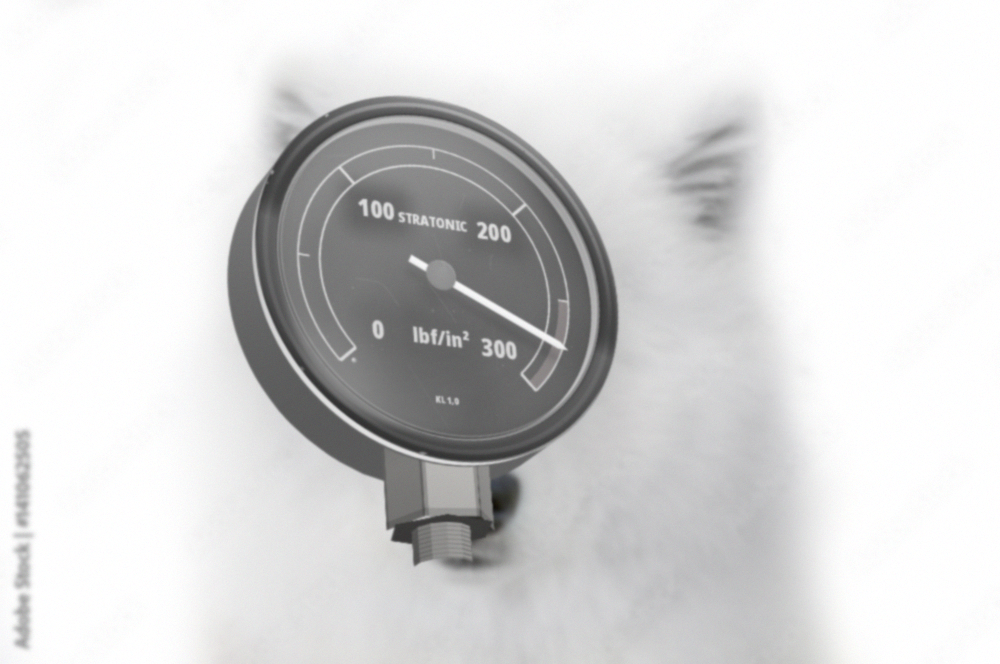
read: 275 psi
